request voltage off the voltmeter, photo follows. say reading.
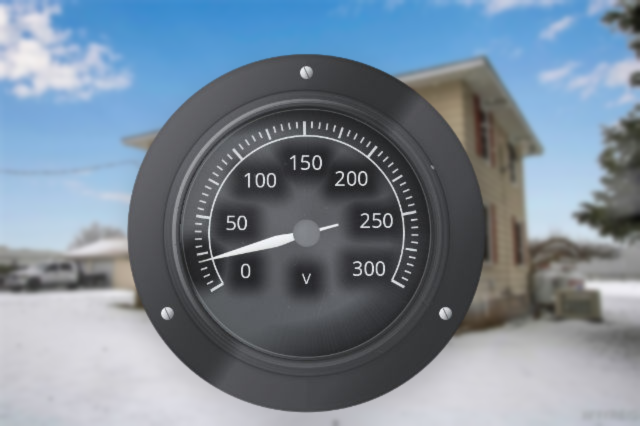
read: 20 V
